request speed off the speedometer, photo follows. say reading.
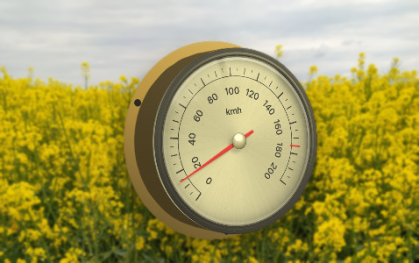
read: 15 km/h
